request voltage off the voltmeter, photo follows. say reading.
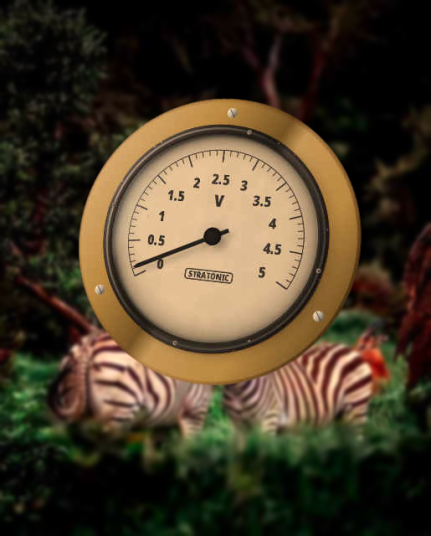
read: 0.1 V
